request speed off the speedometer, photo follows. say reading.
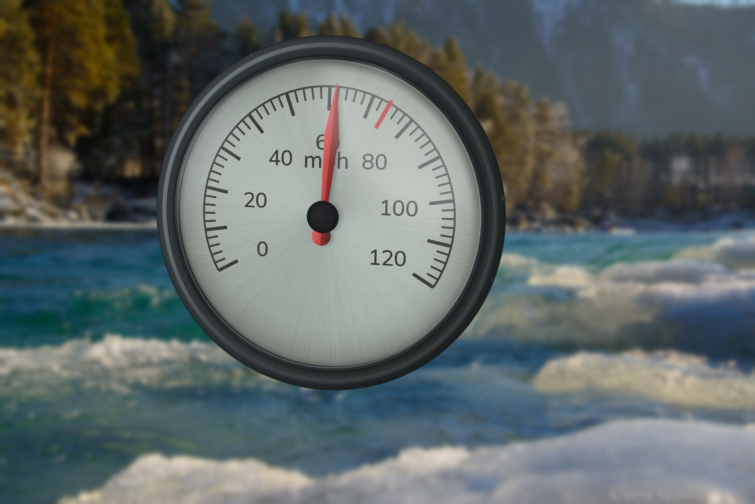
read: 62 mph
